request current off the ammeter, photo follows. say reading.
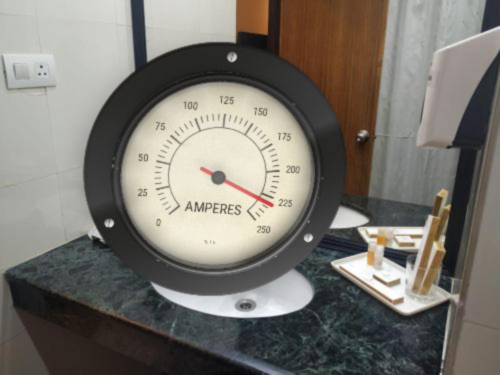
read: 230 A
